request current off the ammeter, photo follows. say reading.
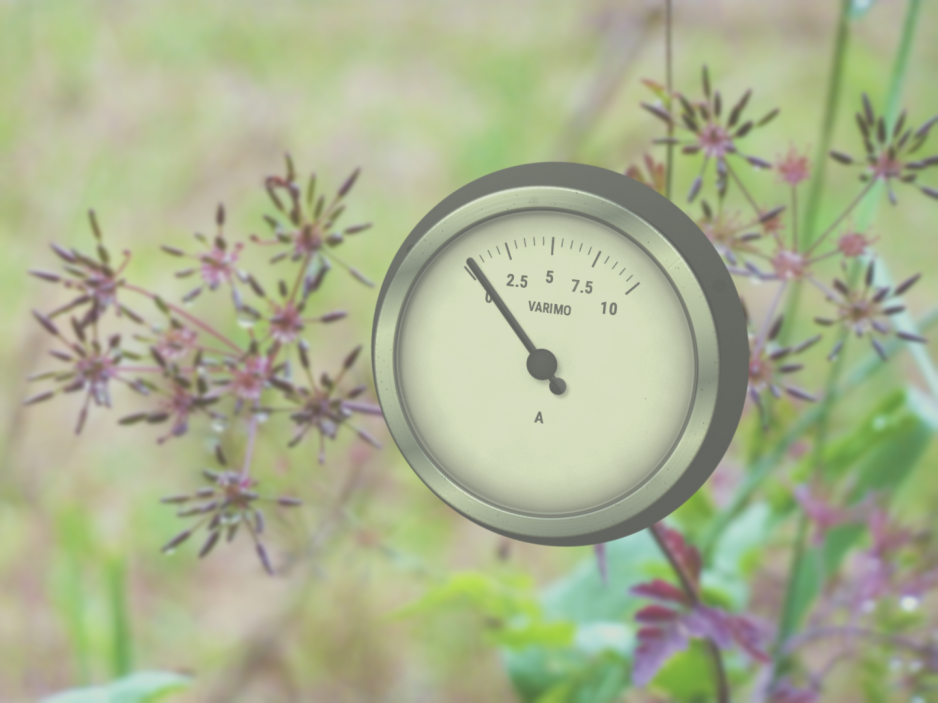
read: 0.5 A
